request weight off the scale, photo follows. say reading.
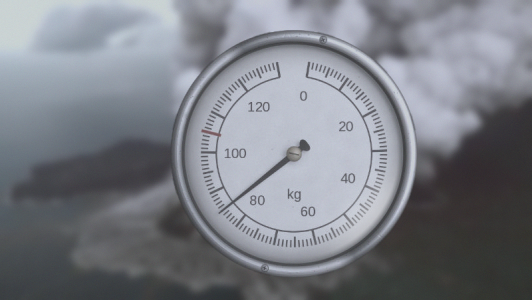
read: 85 kg
